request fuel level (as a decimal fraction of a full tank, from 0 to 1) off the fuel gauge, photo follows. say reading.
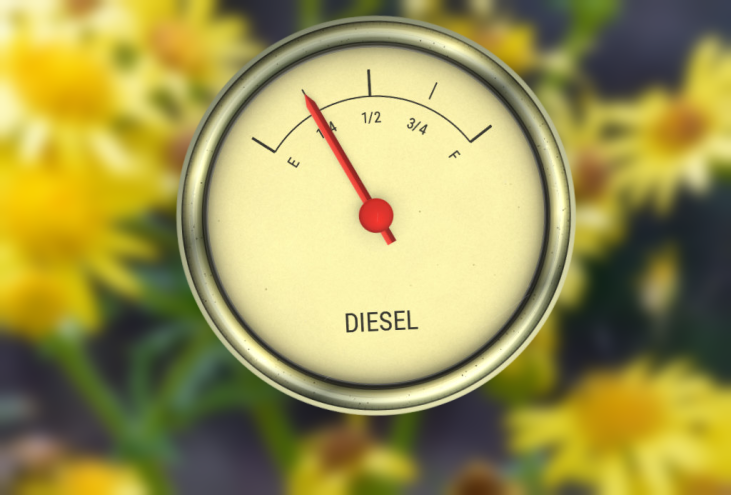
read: 0.25
